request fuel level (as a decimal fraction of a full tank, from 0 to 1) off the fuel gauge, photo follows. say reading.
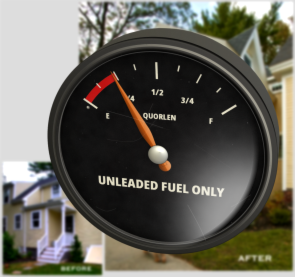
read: 0.25
